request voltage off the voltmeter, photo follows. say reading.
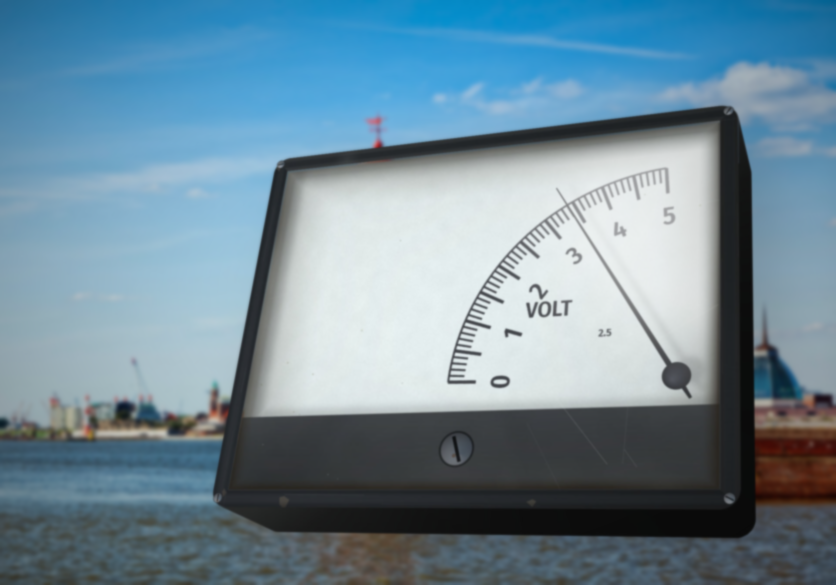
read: 3.4 V
